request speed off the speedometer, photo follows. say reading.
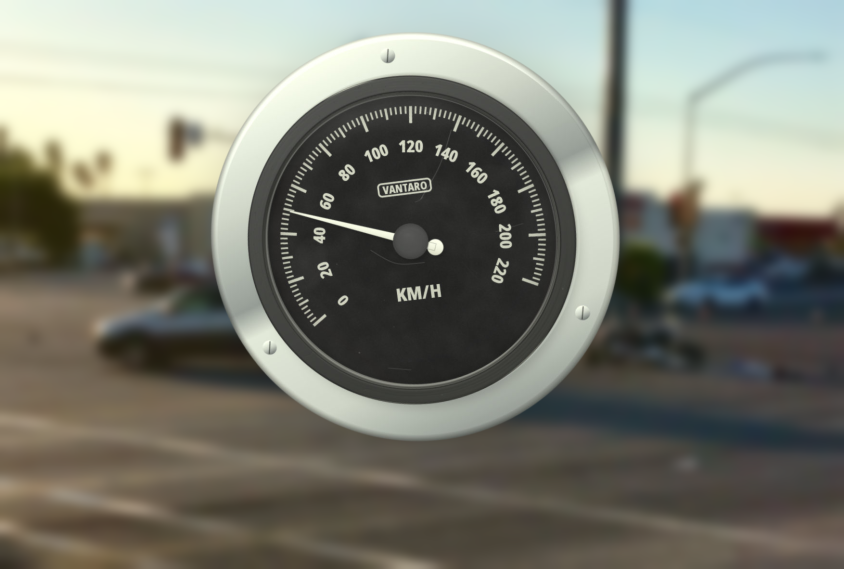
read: 50 km/h
